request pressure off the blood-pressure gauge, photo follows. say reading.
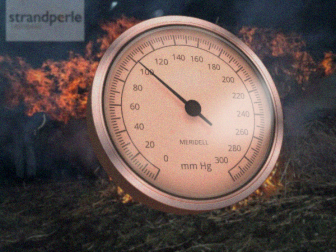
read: 100 mmHg
